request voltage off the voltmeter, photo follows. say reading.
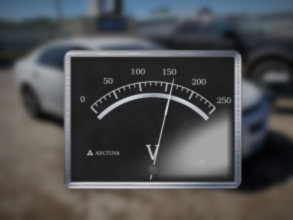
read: 160 V
